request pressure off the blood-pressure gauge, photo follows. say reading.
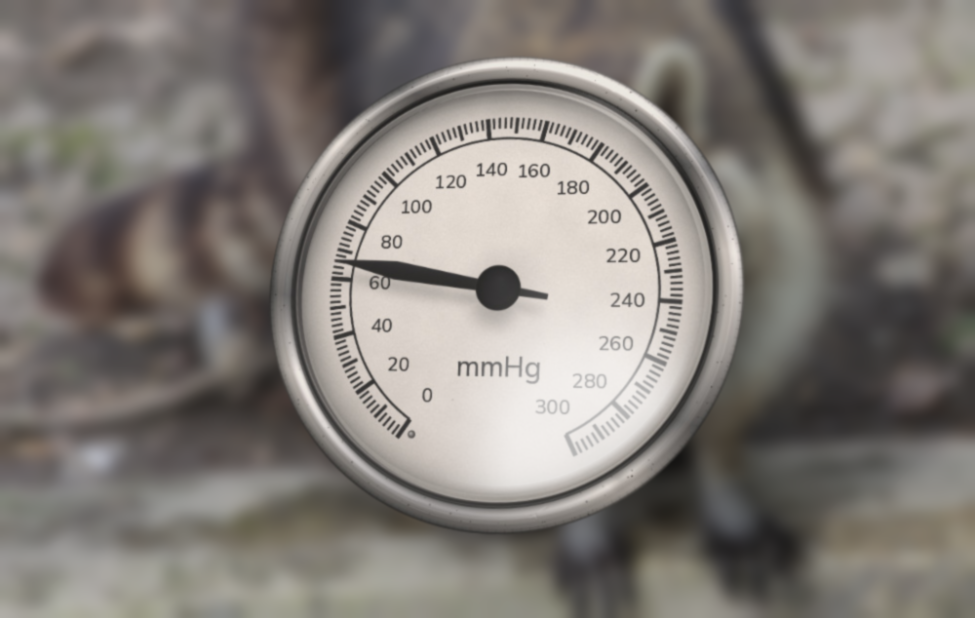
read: 66 mmHg
